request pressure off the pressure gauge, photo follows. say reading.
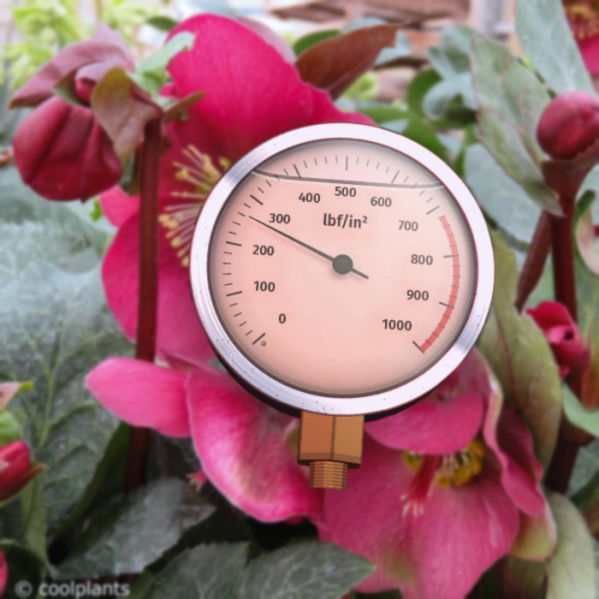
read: 260 psi
